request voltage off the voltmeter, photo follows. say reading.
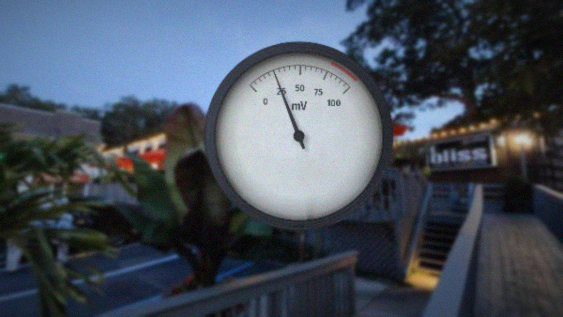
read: 25 mV
